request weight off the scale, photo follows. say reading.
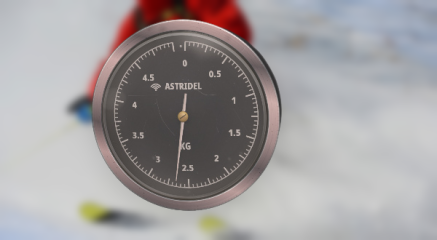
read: 2.65 kg
